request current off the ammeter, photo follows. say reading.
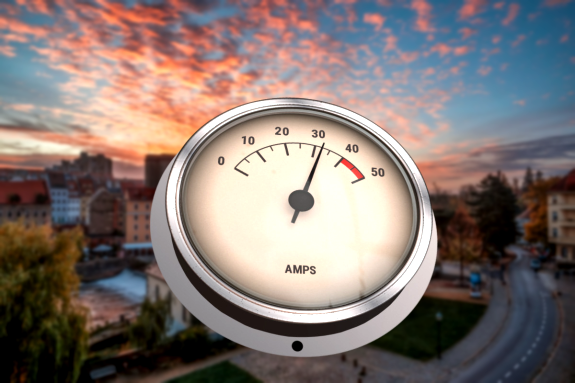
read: 32.5 A
